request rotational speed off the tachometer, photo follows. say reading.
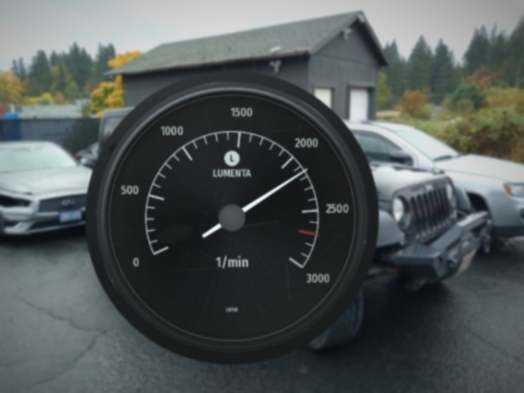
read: 2150 rpm
